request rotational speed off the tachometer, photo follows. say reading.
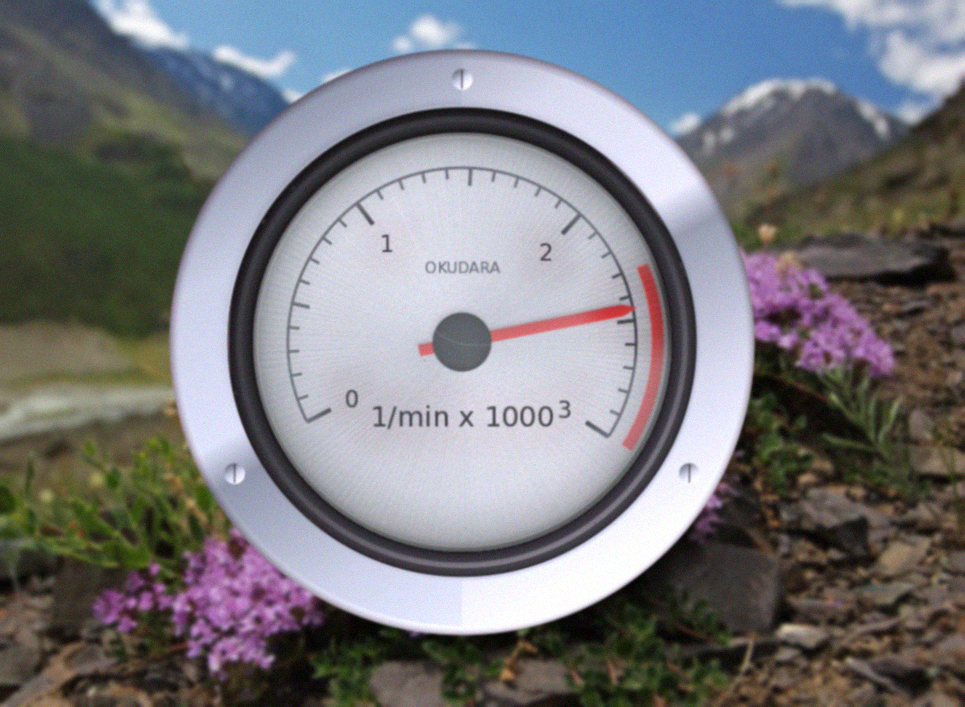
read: 2450 rpm
